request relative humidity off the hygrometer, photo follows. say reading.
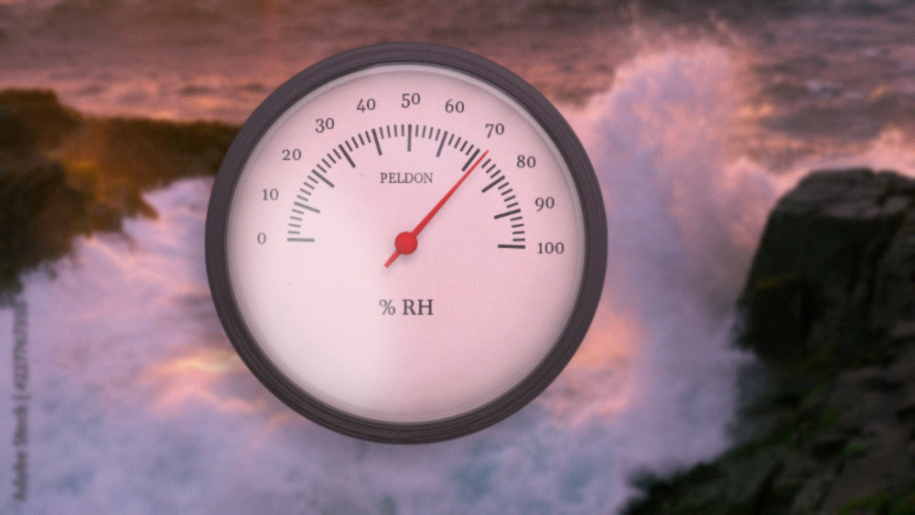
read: 72 %
